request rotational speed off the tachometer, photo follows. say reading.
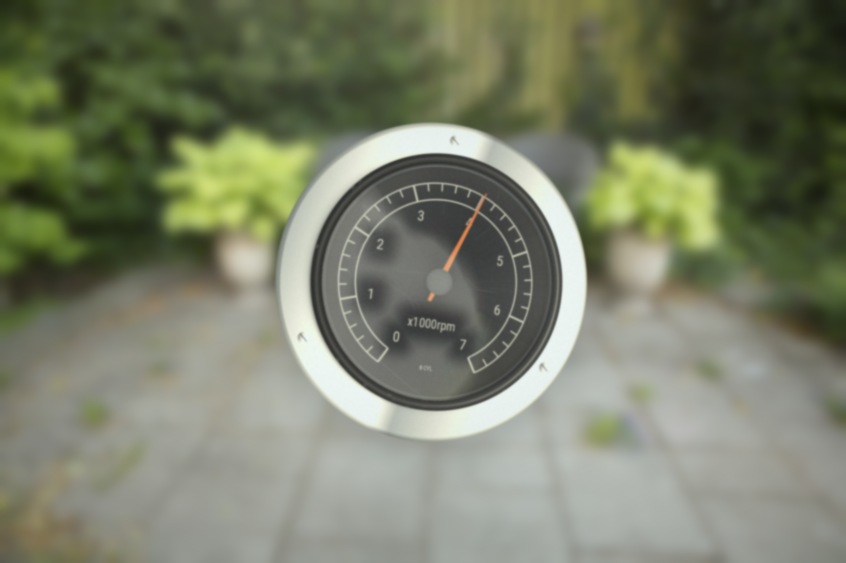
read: 4000 rpm
